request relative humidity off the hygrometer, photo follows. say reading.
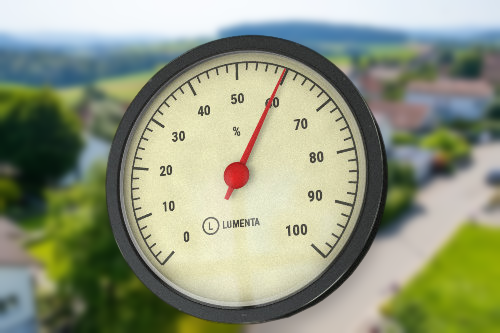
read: 60 %
